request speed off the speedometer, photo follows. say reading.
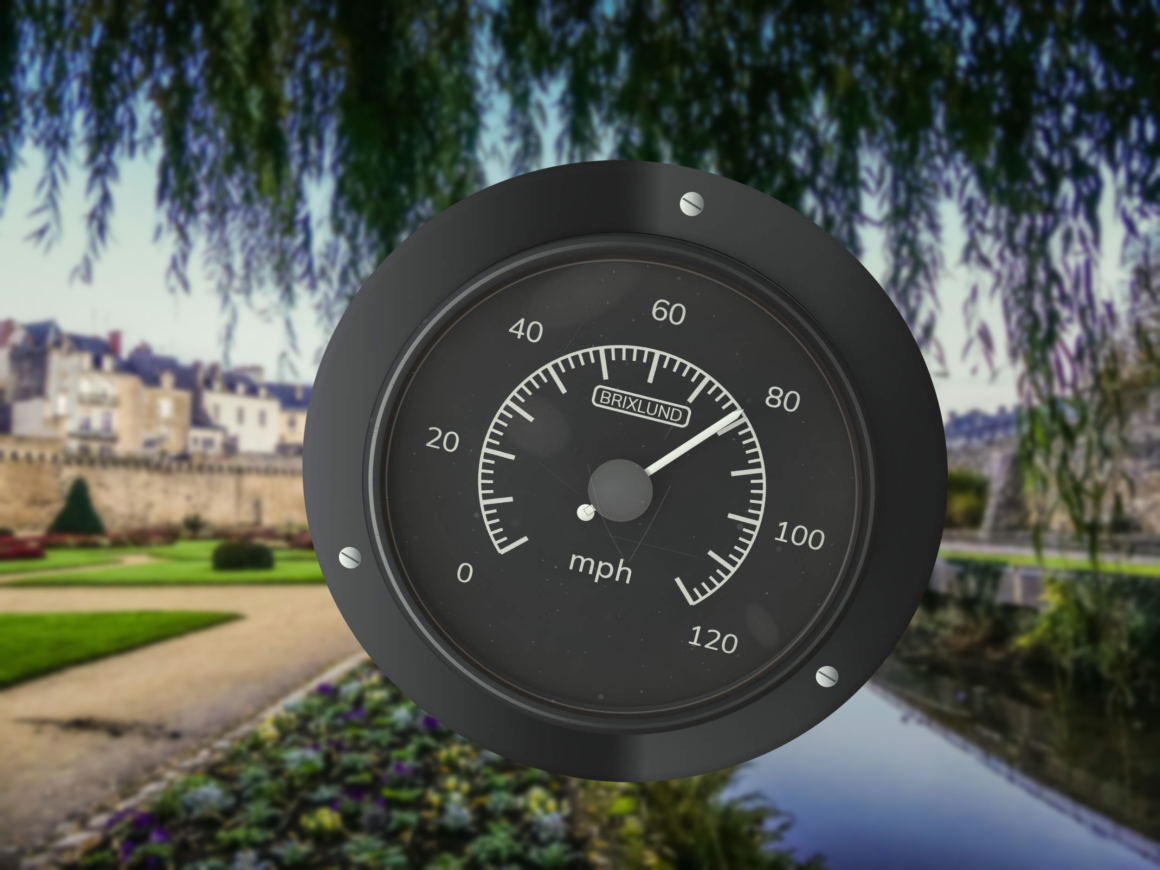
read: 78 mph
